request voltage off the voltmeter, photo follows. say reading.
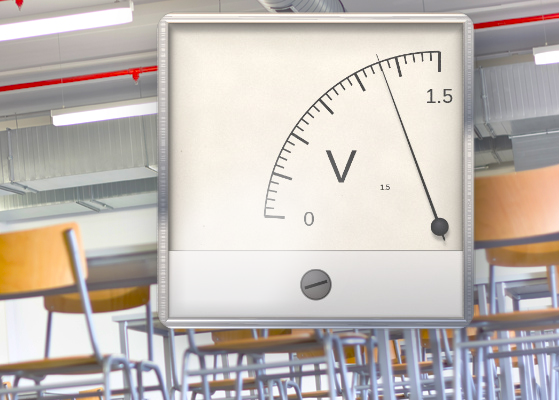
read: 1.15 V
